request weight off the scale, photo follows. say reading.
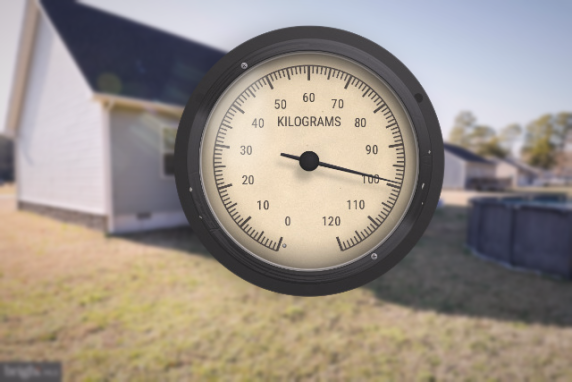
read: 99 kg
